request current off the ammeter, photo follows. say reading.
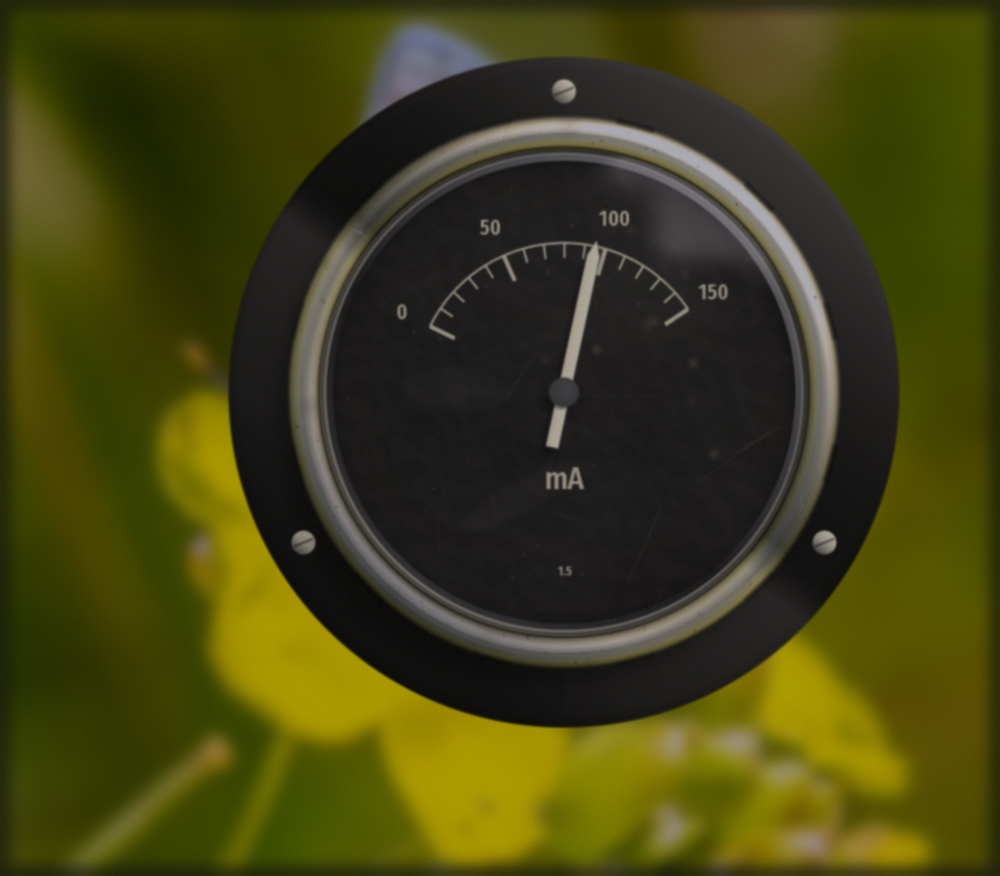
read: 95 mA
